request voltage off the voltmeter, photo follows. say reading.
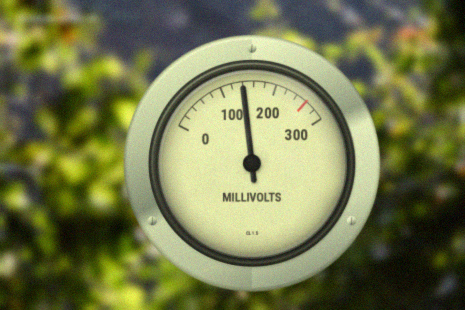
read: 140 mV
